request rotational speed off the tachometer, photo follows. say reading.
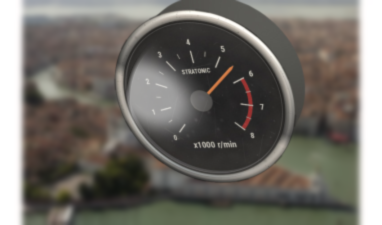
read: 5500 rpm
